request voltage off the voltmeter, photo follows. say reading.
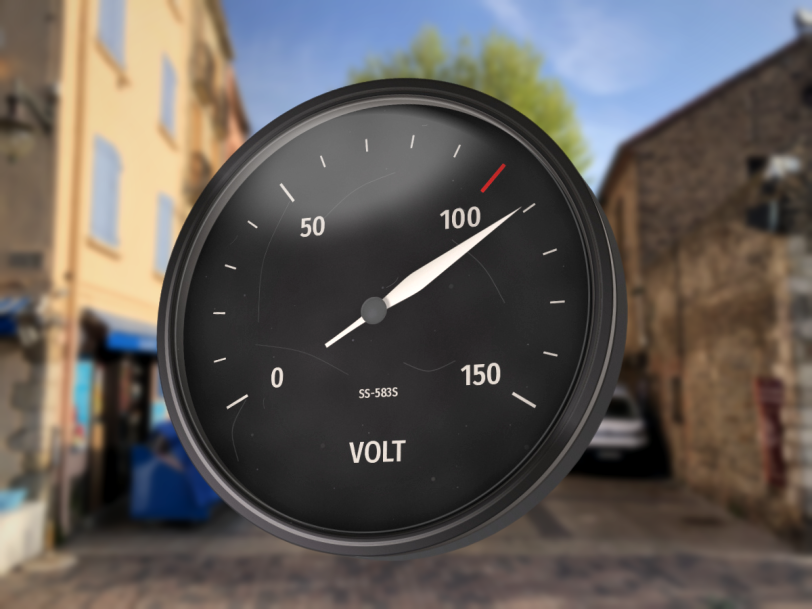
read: 110 V
